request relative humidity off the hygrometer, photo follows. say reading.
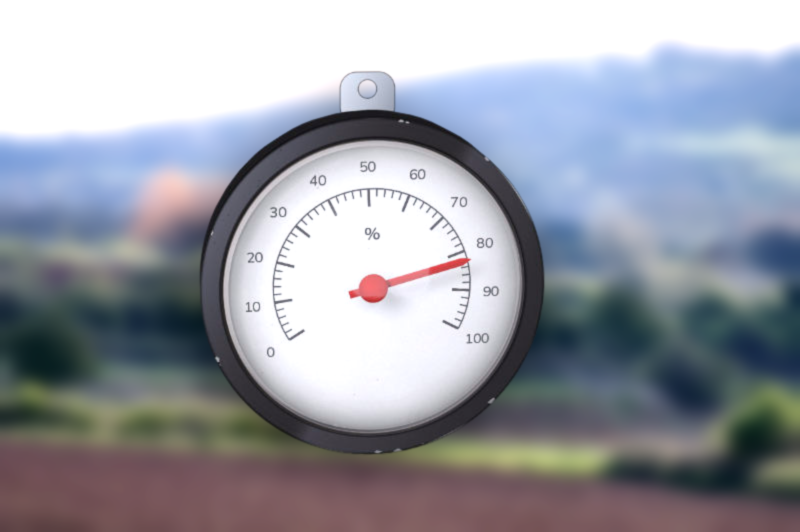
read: 82 %
